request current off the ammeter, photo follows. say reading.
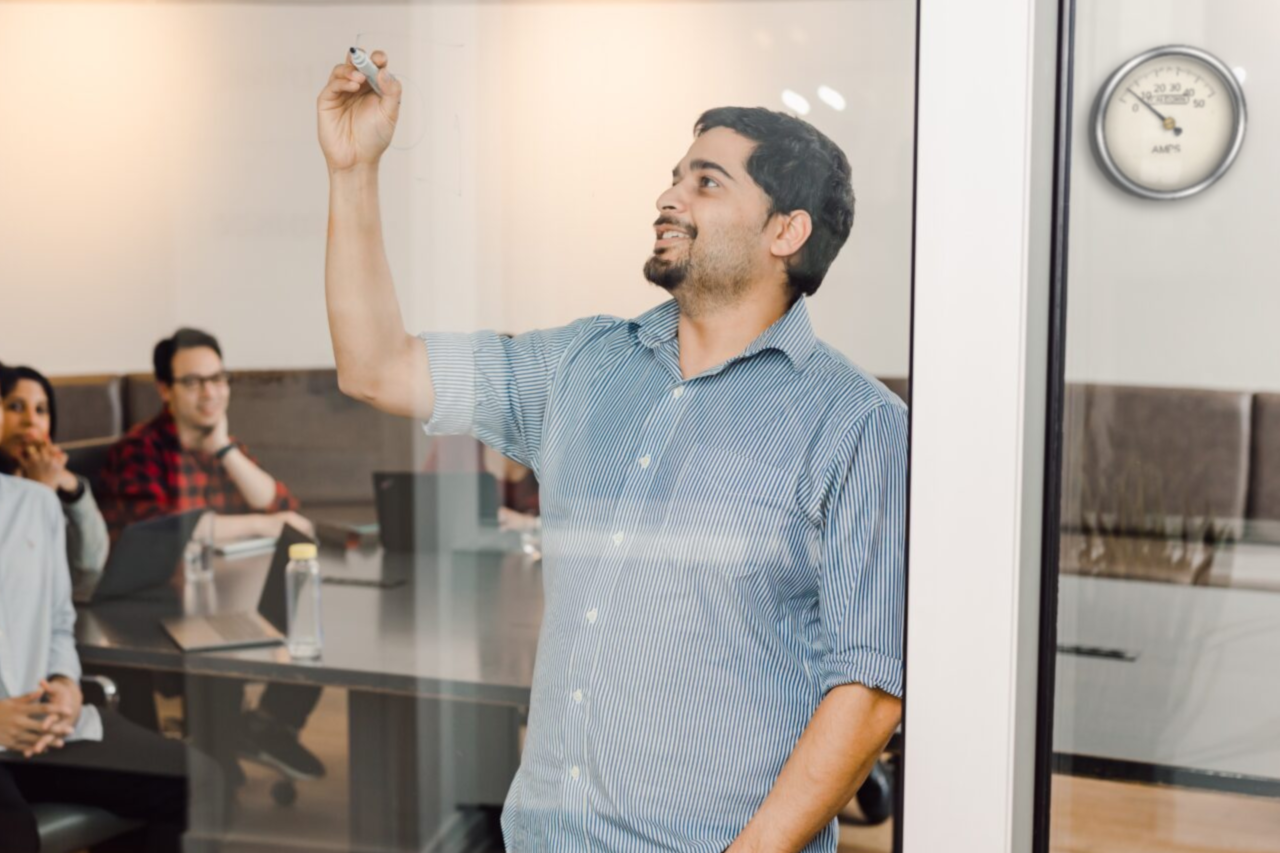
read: 5 A
